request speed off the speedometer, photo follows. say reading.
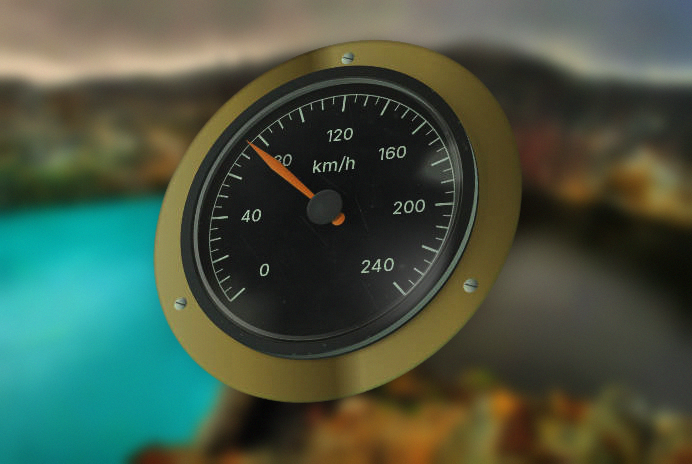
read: 75 km/h
